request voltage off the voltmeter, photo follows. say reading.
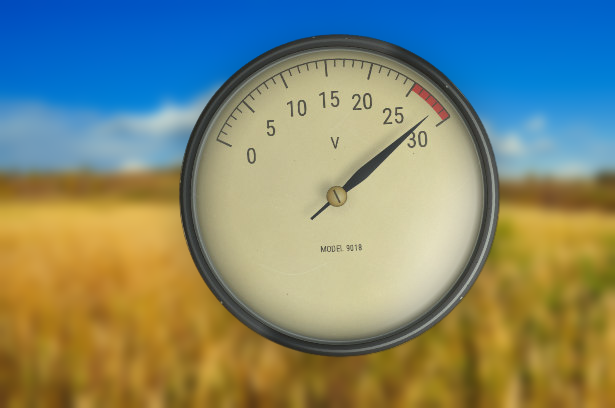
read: 28.5 V
